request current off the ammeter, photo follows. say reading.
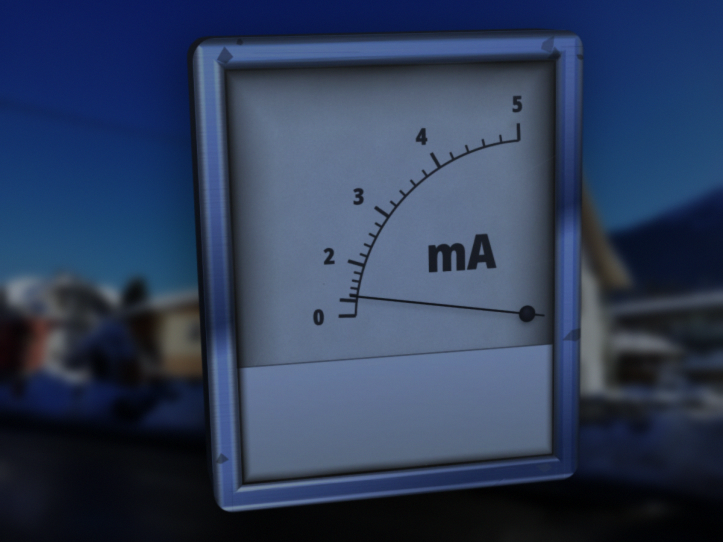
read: 1.2 mA
